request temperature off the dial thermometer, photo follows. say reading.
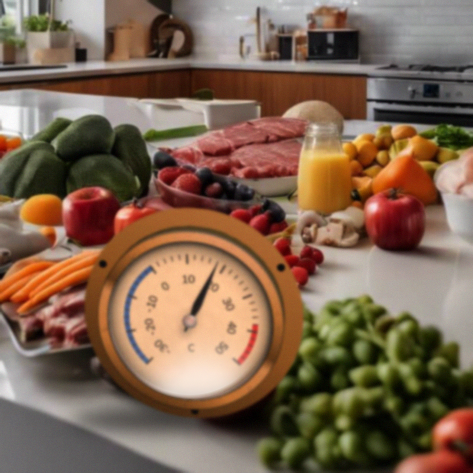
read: 18 °C
